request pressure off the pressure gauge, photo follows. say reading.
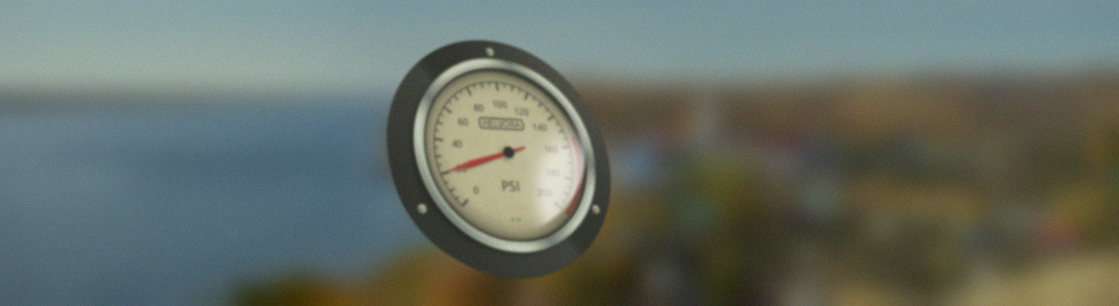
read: 20 psi
